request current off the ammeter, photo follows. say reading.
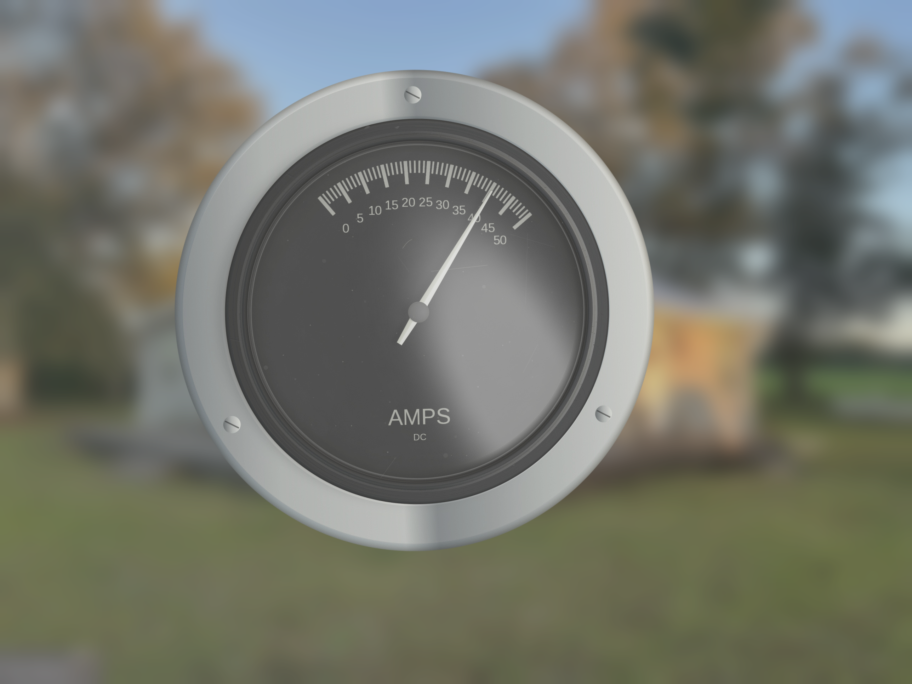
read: 40 A
